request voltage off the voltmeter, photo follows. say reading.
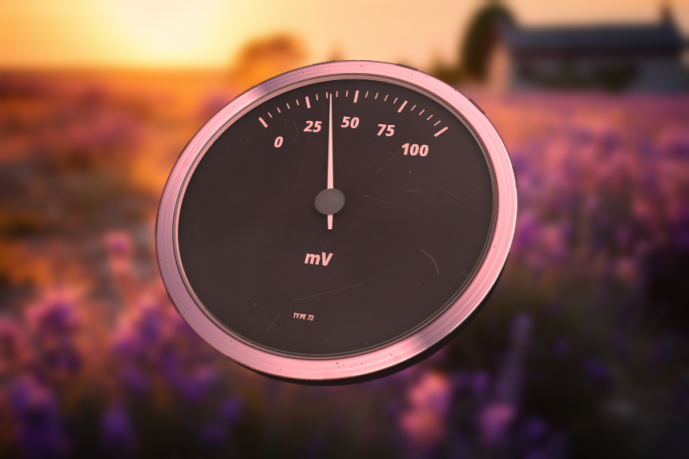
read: 37.5 mV
